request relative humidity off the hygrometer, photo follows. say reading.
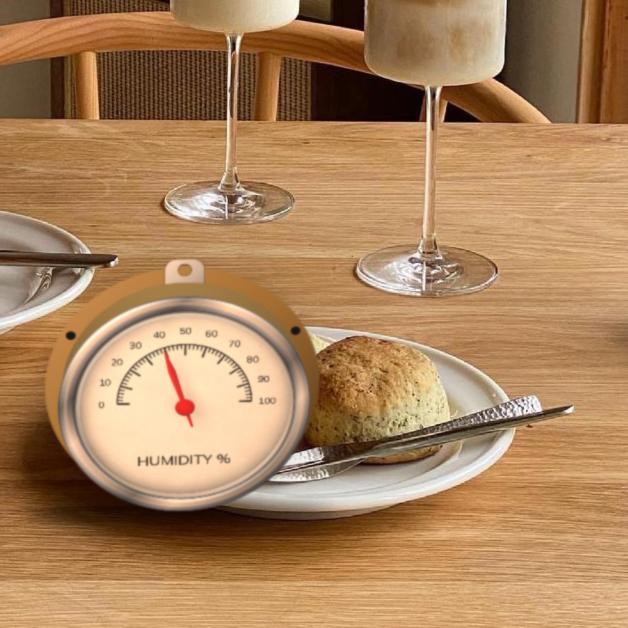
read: 40 %
